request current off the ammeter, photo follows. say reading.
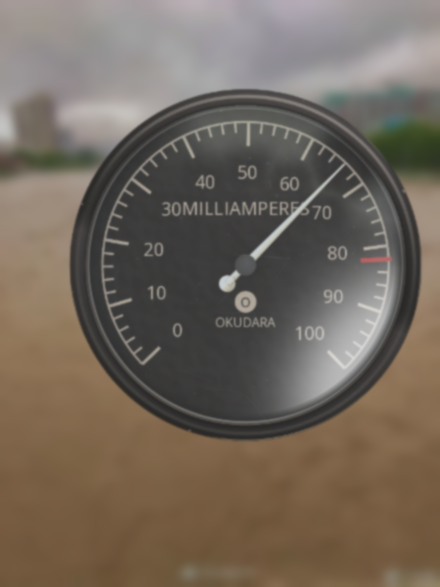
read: 66 mA
